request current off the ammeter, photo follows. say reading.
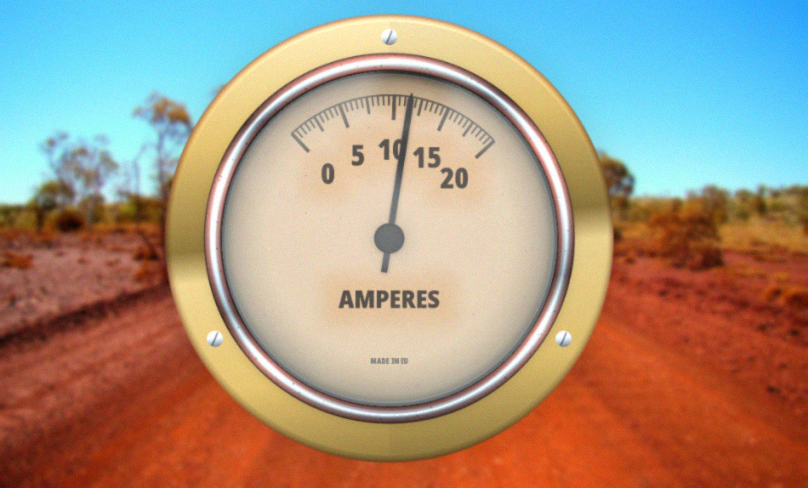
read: 11.5 A
